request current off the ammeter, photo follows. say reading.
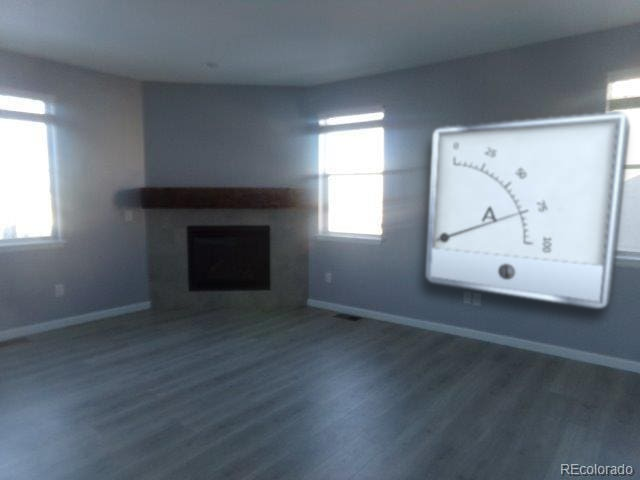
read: 75 A
